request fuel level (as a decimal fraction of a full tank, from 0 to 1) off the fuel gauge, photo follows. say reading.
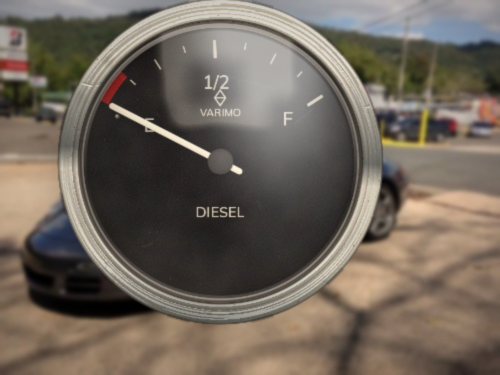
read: 0
